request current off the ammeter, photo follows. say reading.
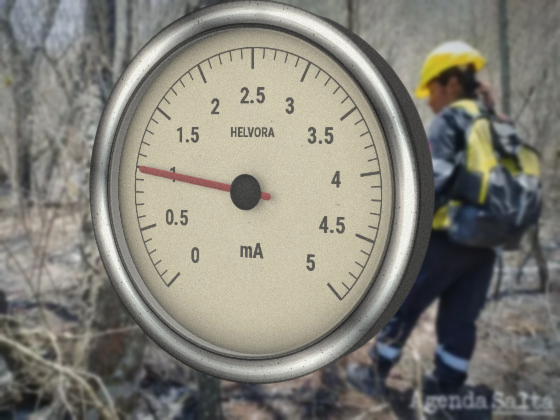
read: 1 mA
